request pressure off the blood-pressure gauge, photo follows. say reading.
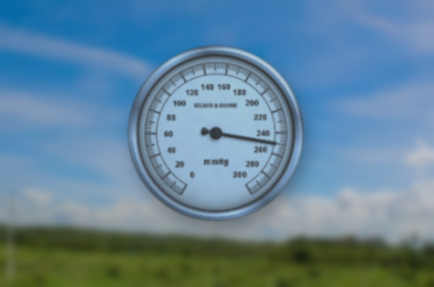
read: 250 mmHg
